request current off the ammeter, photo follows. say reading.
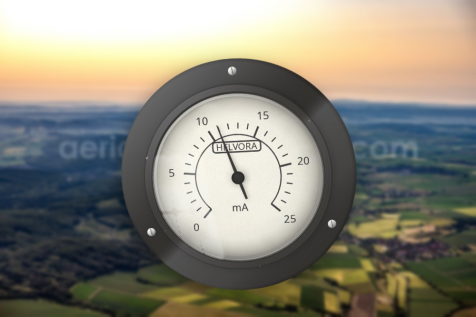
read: 11 mA
